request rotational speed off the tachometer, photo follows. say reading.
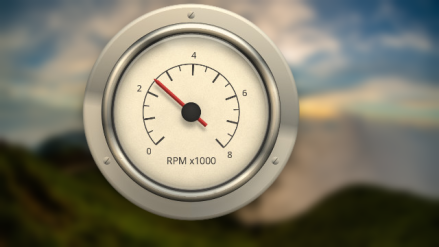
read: 2500 rpm
